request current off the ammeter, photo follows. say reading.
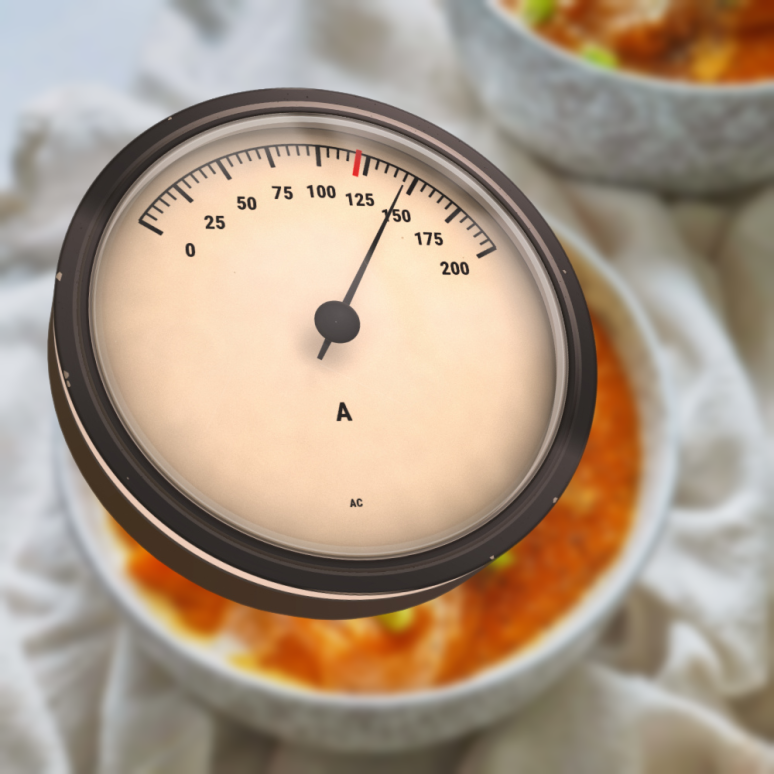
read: 145 A
